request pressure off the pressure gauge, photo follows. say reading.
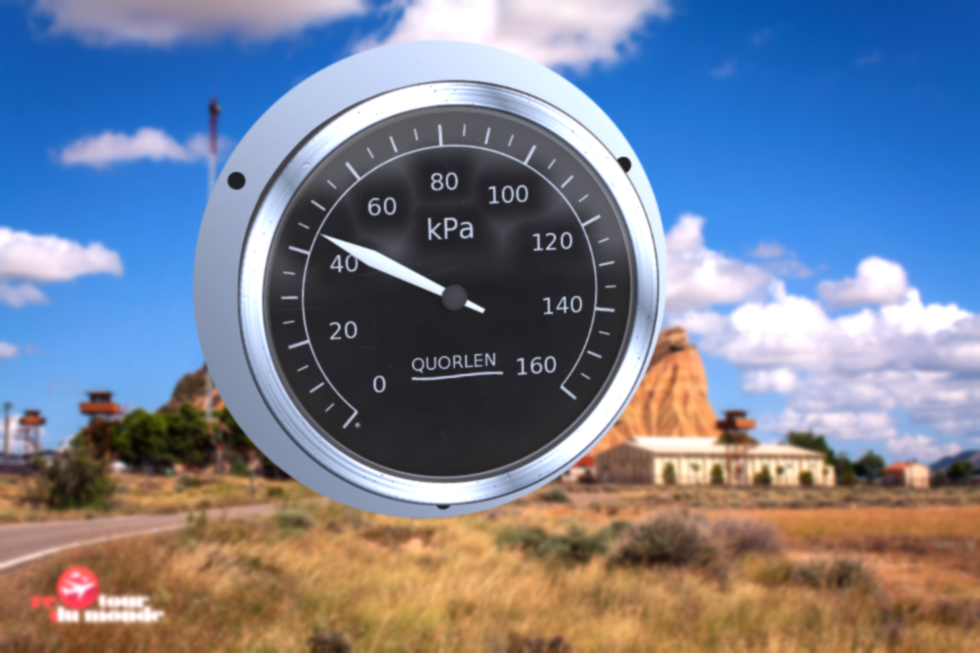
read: 45 kPa
